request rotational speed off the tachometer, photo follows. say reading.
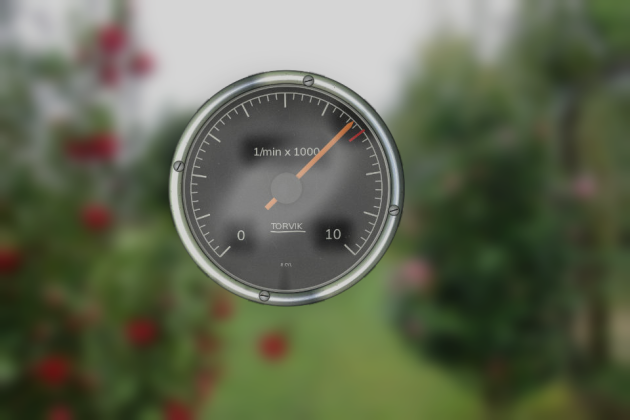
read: 6700 rpm
